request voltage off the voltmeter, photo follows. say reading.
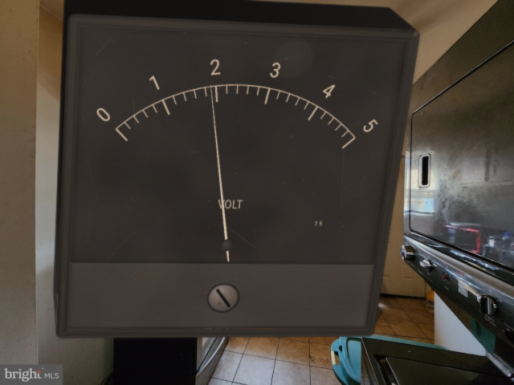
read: 1.9 V
